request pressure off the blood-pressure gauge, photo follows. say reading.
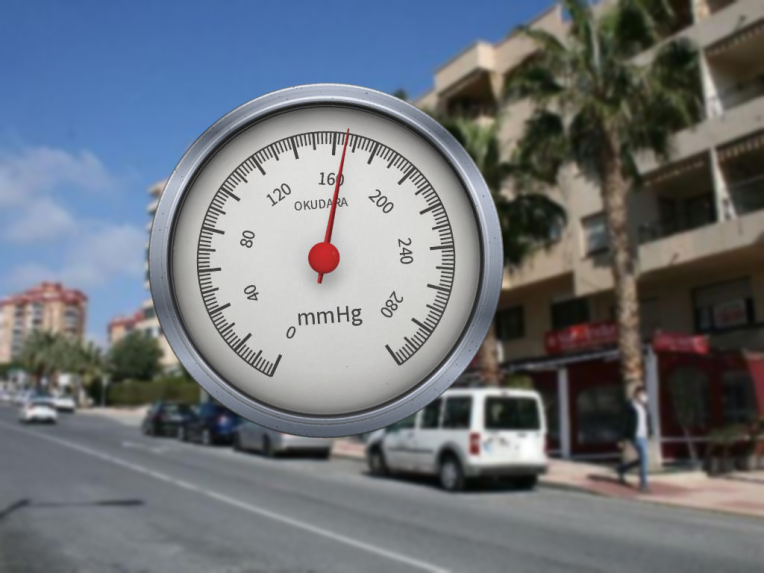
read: 166 mmHg
